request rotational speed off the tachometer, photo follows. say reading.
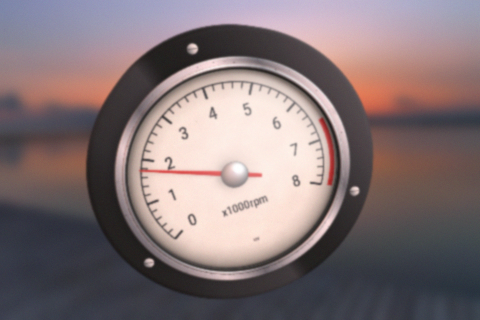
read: 1800 rpm
